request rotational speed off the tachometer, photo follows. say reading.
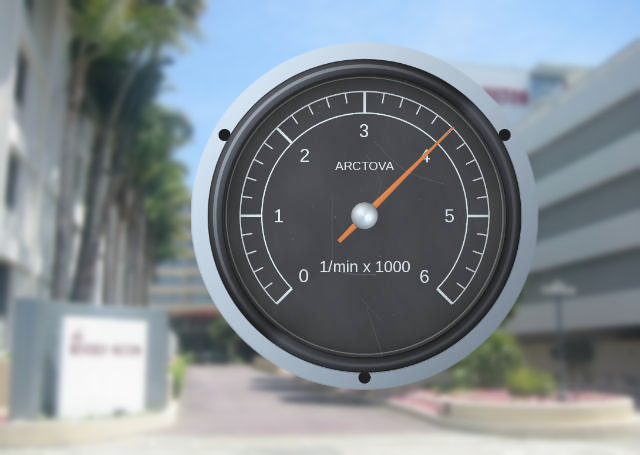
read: 4000 rpm
